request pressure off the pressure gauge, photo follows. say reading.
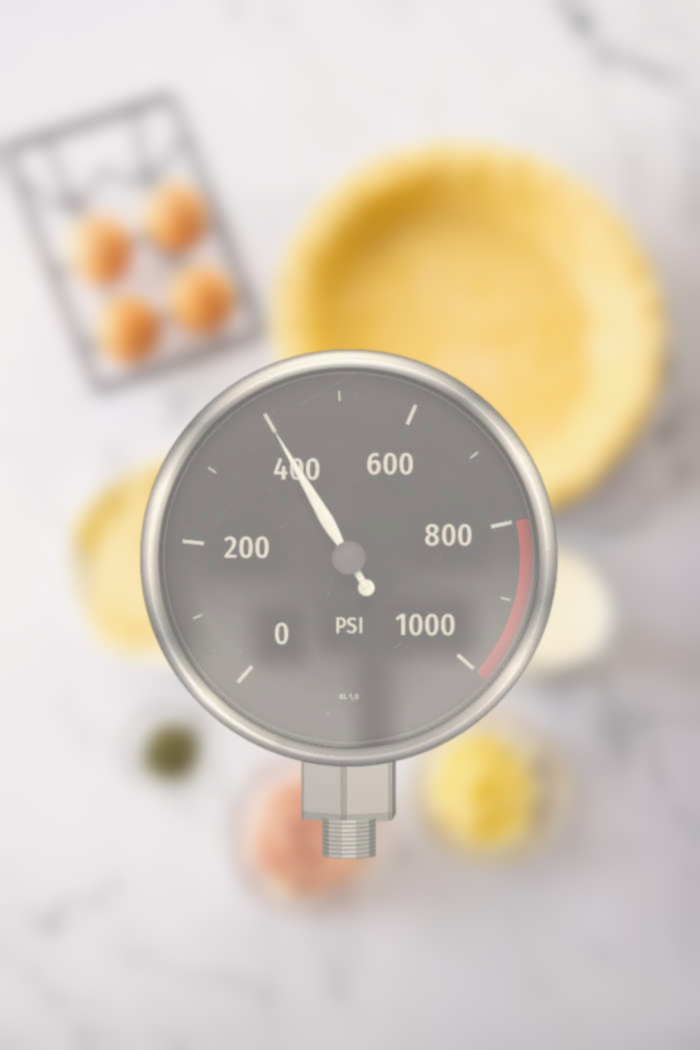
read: 400 psi
